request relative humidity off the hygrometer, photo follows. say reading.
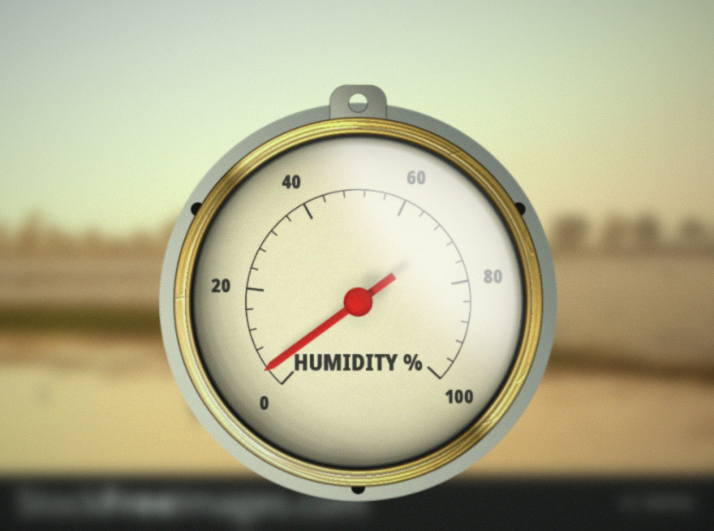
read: 4 %
